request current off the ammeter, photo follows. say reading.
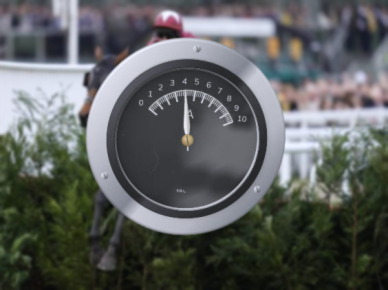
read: 4 A
